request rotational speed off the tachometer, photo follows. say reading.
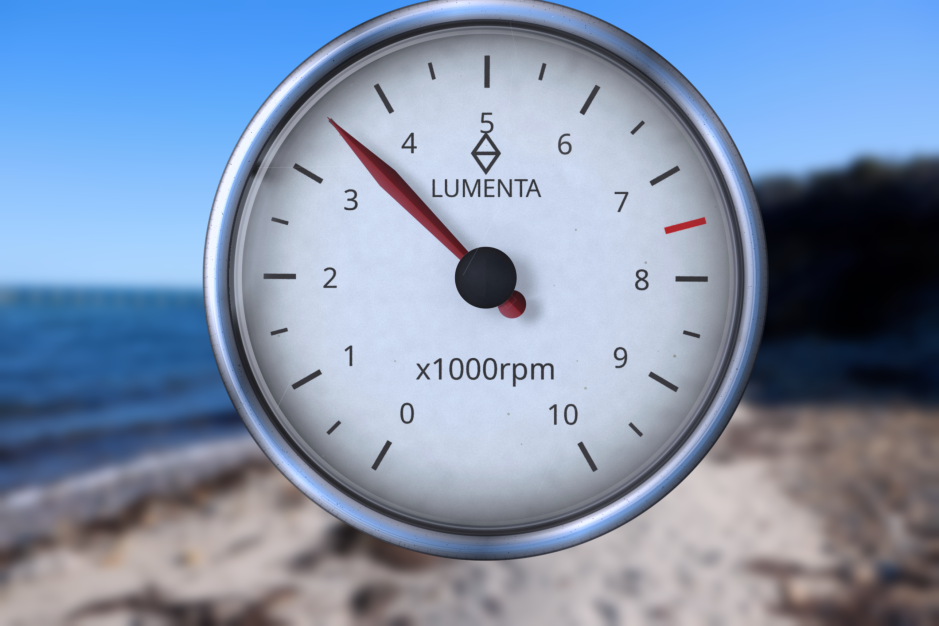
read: 3500 rpm
